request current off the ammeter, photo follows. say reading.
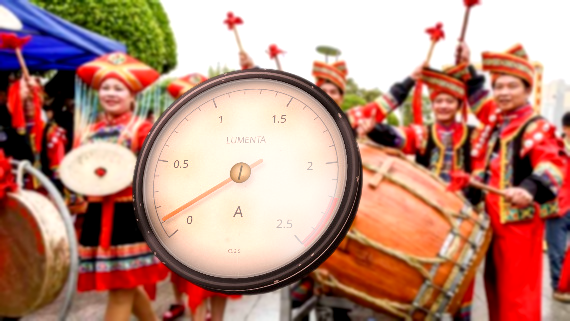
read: 0.1 A
